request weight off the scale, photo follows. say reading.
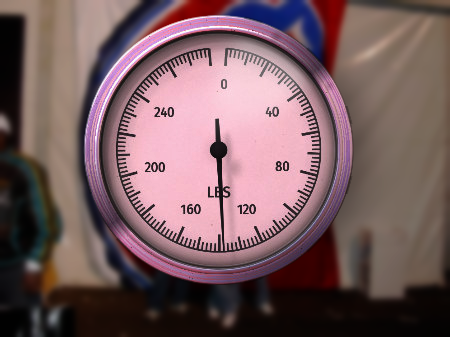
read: 138 lb
